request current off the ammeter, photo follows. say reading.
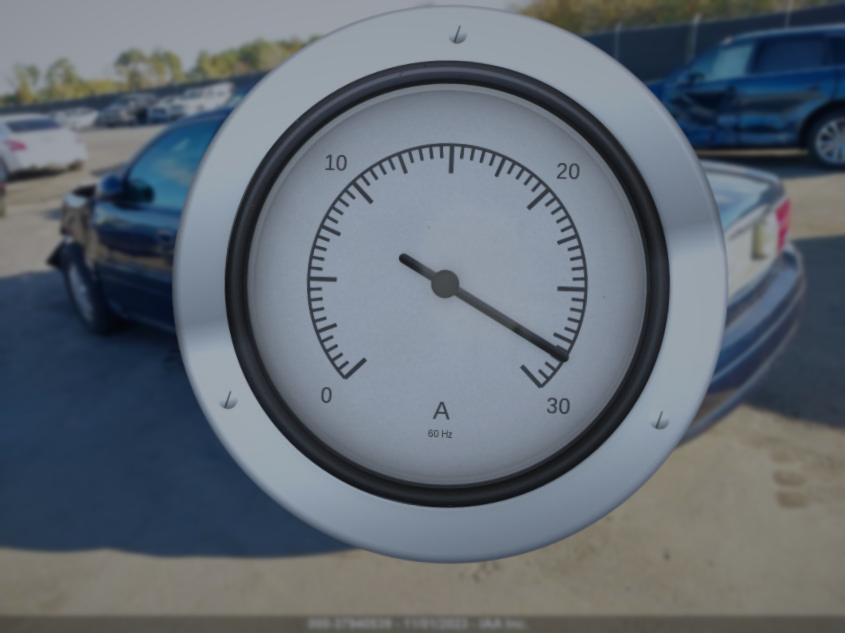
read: 28.25 A
